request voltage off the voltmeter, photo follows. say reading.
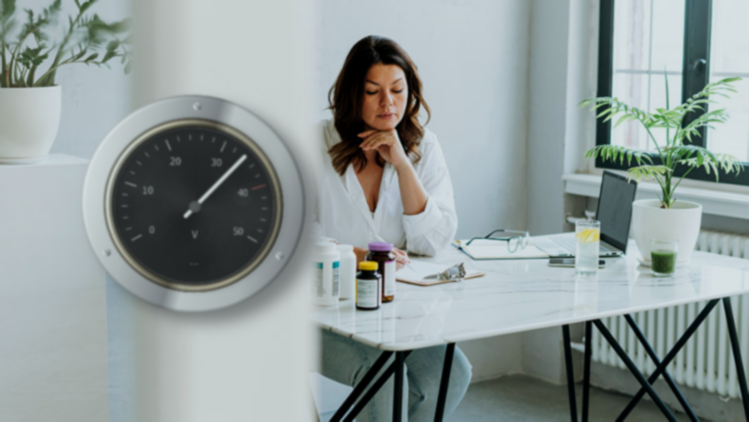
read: 34 V
